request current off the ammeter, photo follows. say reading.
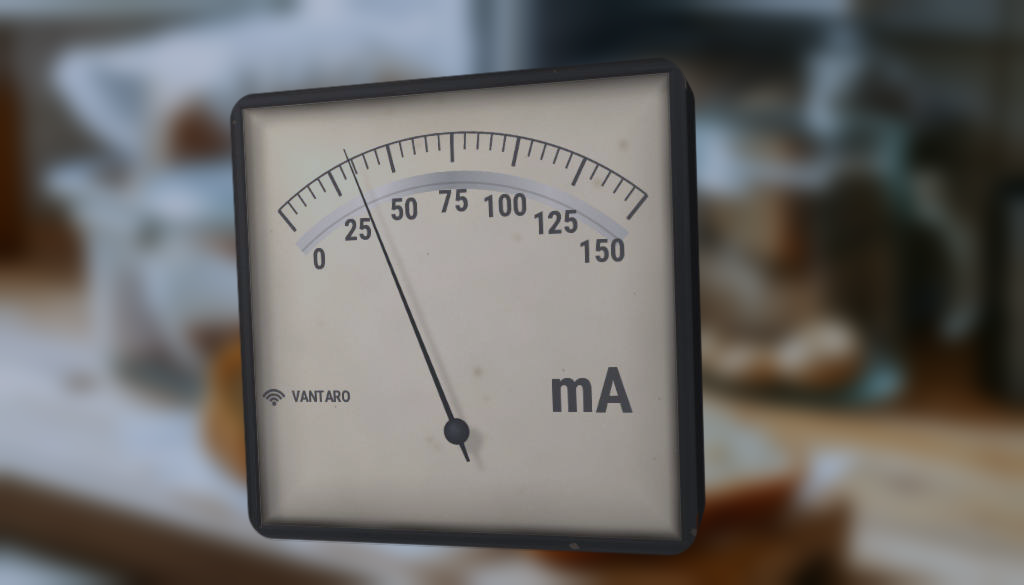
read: 35 mA
